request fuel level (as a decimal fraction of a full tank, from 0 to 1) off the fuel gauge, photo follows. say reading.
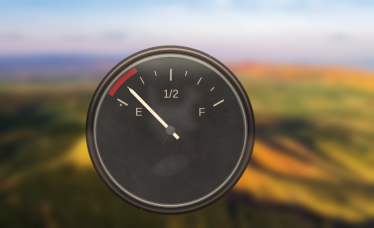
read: 0.125
